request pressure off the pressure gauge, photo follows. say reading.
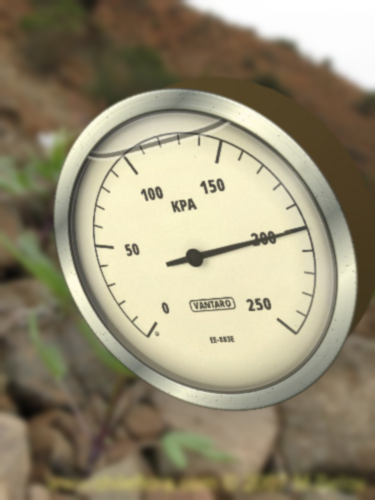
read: 200 kPa
